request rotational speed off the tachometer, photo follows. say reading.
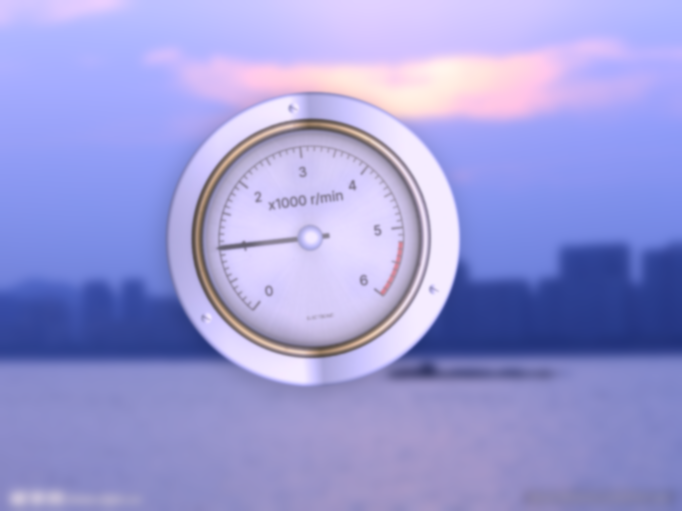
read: 1000 rpm
